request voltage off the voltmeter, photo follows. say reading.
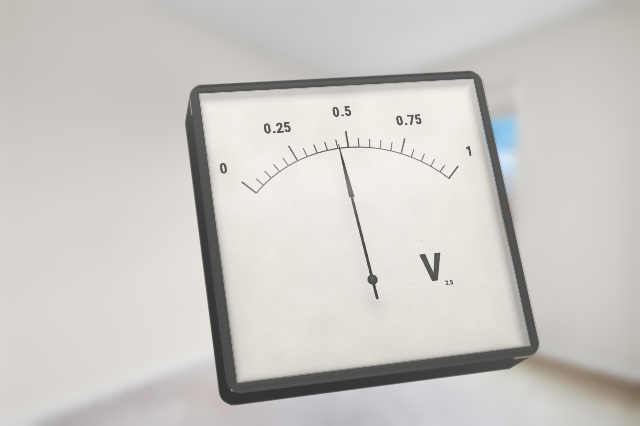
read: 0.45 V
